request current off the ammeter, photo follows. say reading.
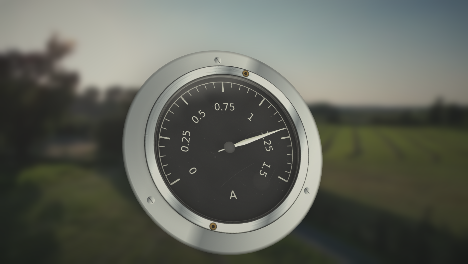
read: 1.2 A
